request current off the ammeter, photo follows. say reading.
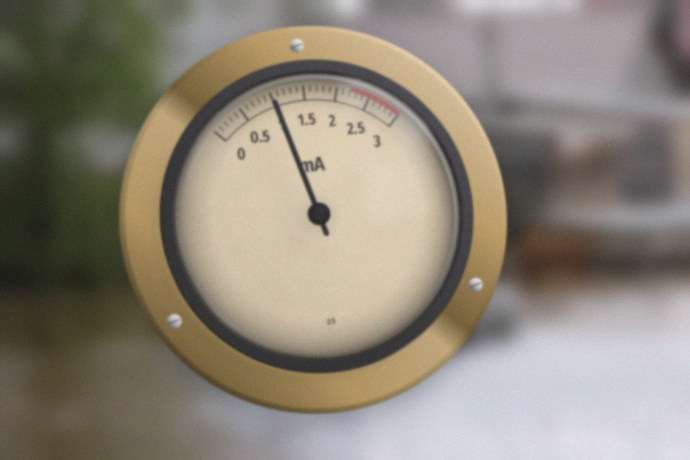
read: 1 mA
